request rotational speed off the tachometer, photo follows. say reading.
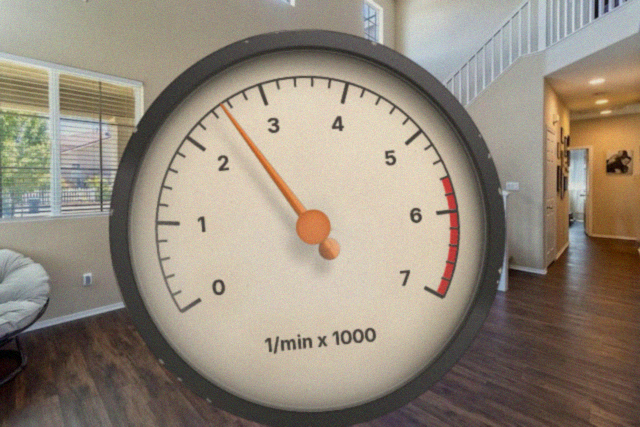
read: 2500 rpm
